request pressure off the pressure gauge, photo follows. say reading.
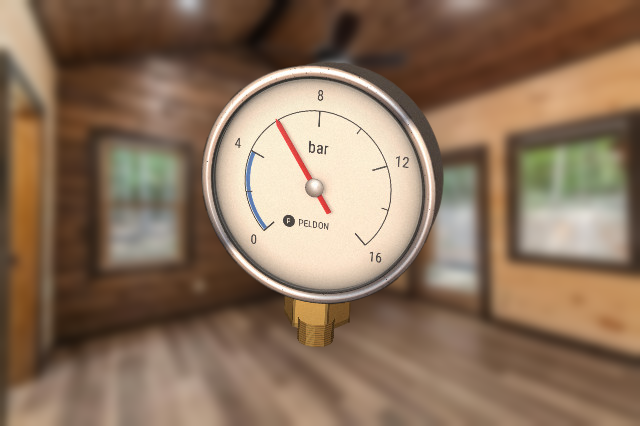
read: 6 bar
